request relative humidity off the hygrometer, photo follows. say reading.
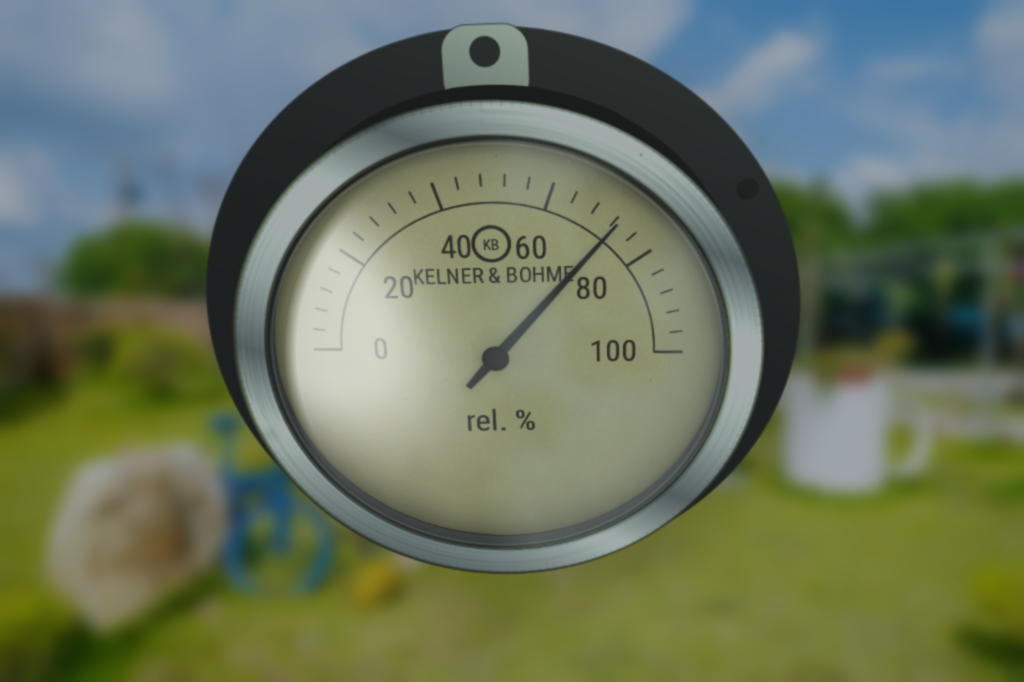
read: 72 %
